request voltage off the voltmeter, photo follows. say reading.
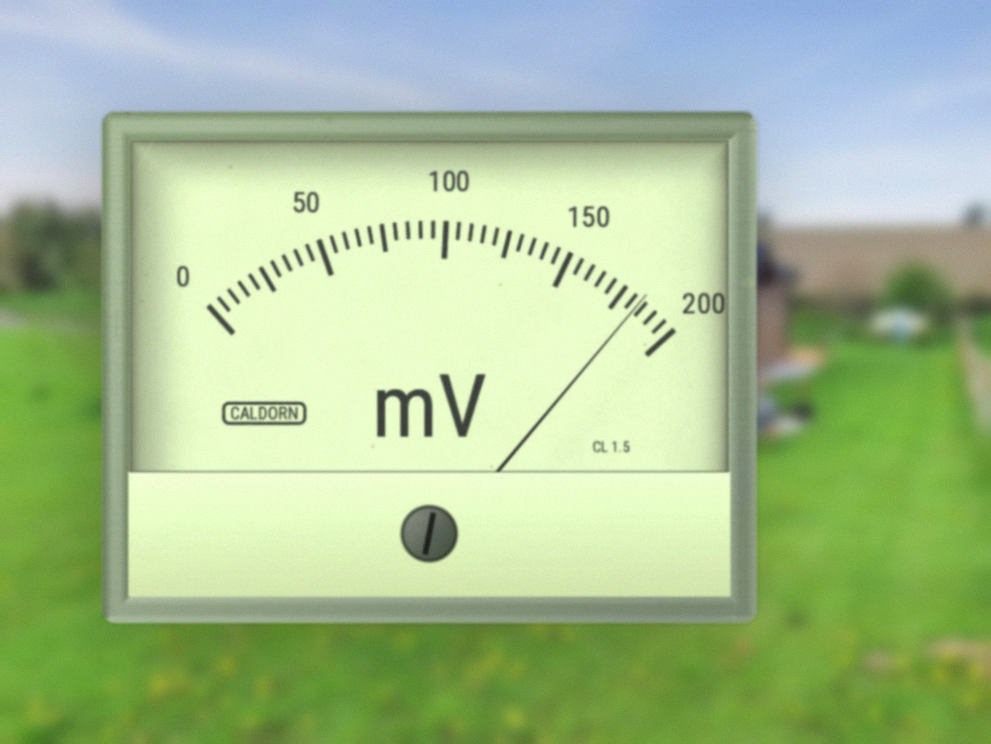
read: 182.5 mV
